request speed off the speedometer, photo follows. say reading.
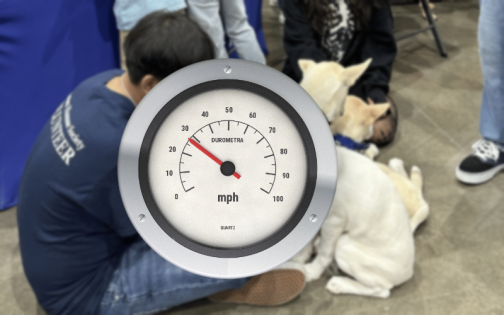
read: 27.5 mph
